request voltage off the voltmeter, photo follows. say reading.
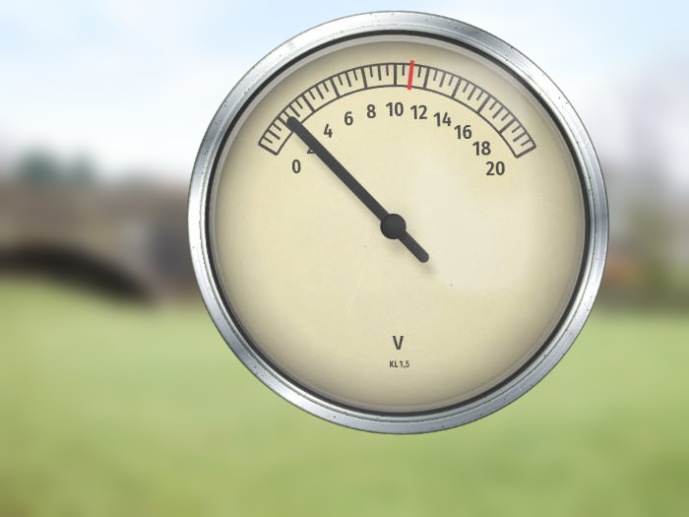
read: 2.5 V
